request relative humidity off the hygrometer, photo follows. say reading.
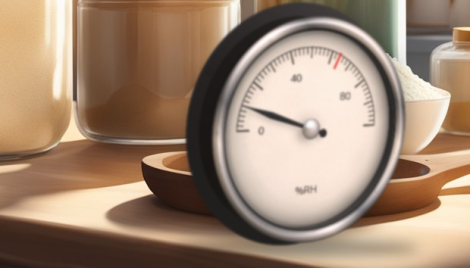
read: 10 %
